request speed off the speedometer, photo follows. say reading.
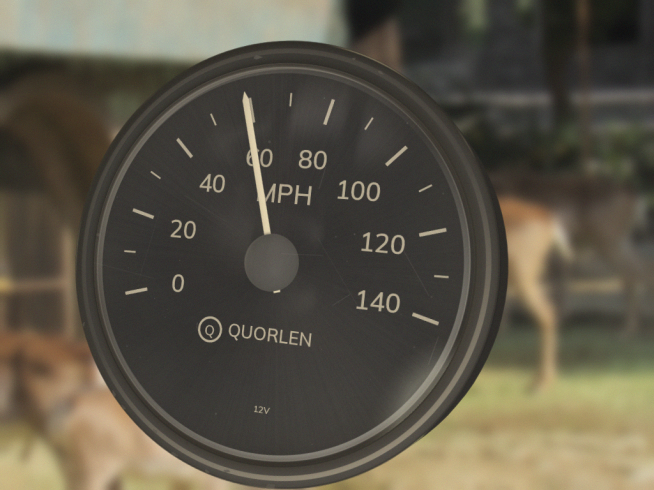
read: 60 mph
